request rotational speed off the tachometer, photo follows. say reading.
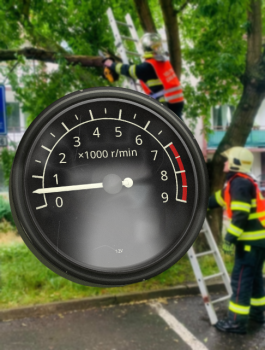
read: 500 rpm
